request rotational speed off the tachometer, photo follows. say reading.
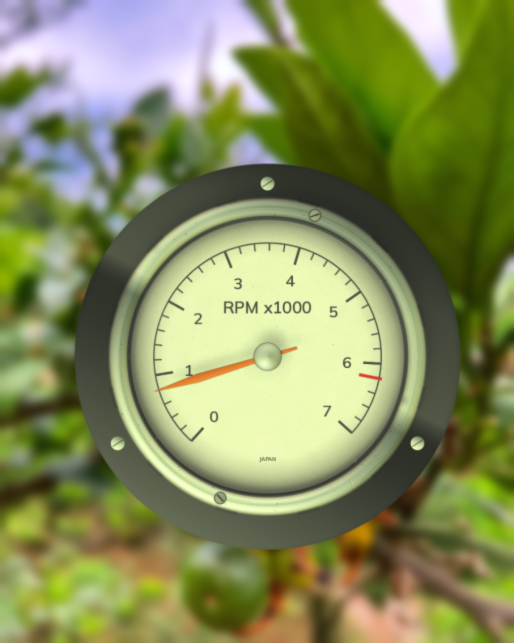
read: 800 rpm
